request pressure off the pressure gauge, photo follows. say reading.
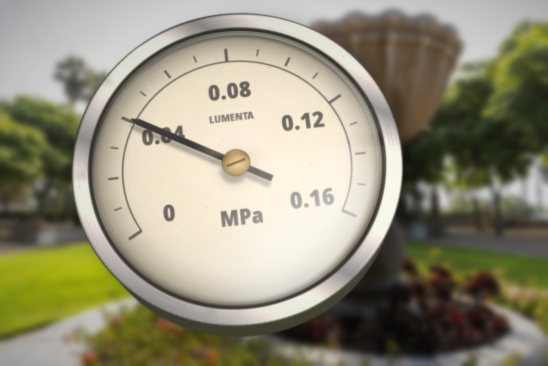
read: 0.04 MPa
